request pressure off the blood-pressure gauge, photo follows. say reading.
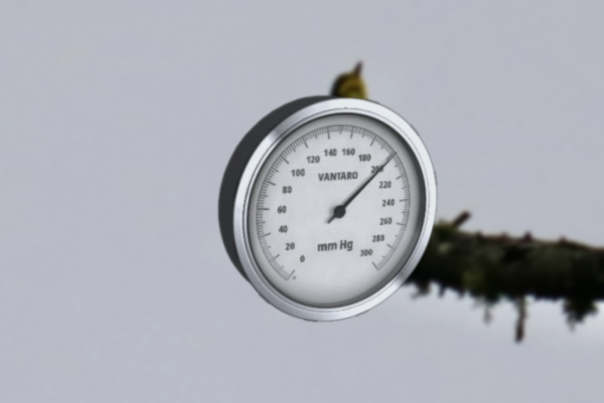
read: 200 mmHg
